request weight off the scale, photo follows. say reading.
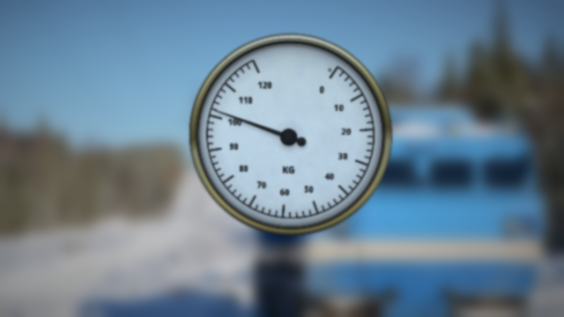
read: 102 kg
